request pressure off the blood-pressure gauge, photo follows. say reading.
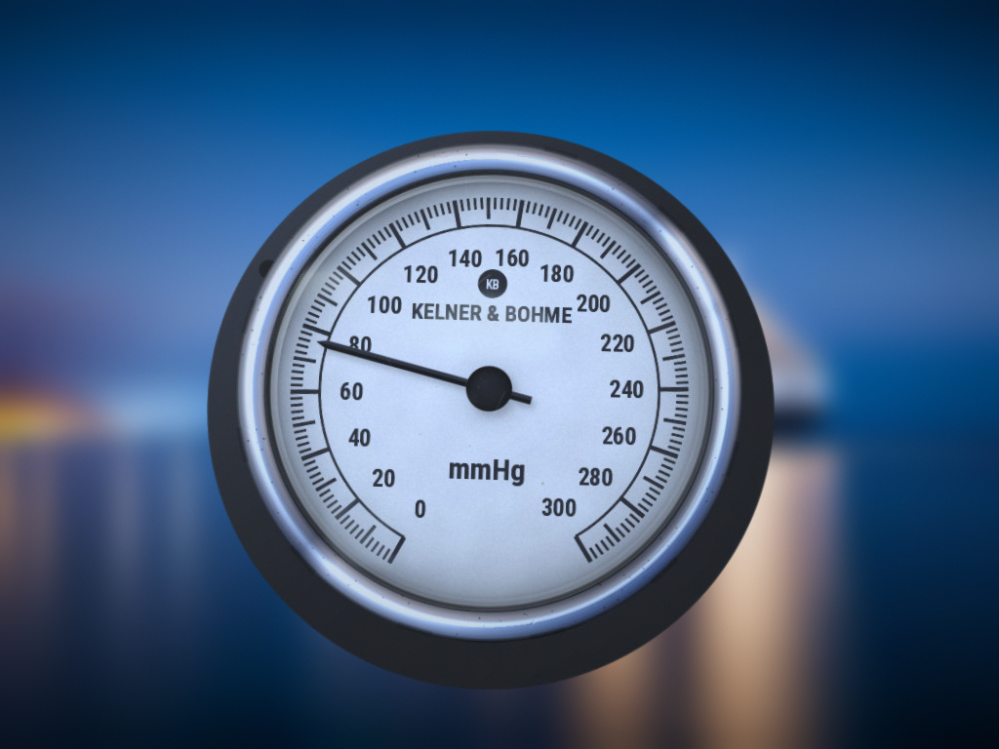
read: 76 mmHg
